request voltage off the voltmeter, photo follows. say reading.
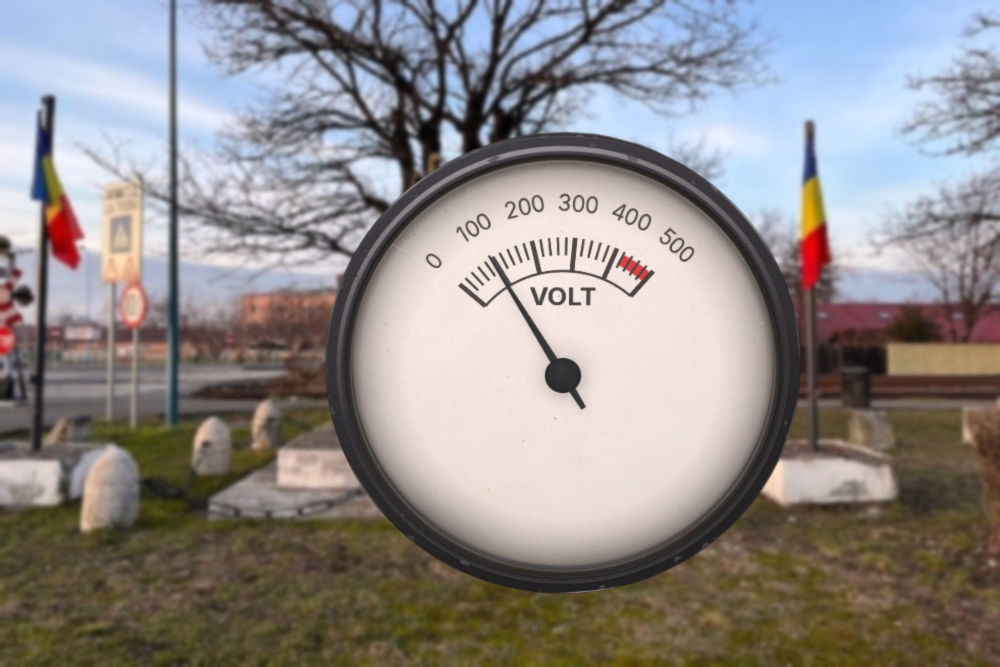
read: 100 V
